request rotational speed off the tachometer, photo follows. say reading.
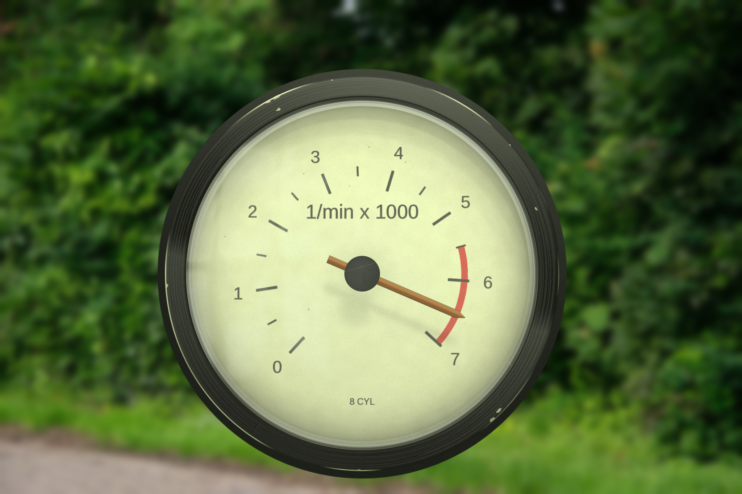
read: 6500 rpm
